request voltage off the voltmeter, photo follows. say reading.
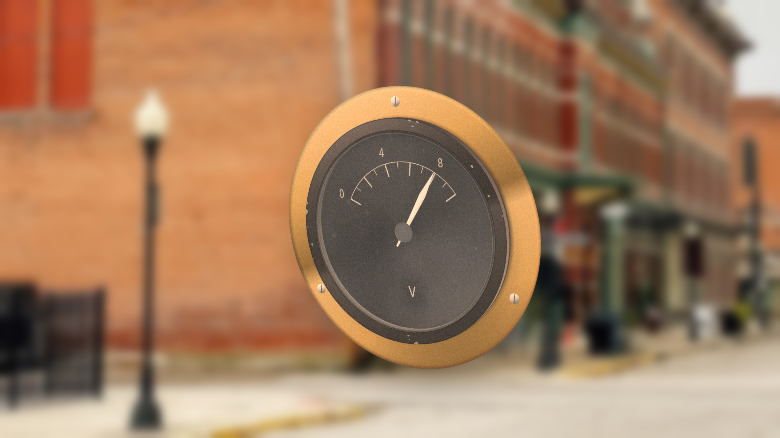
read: 8 V
